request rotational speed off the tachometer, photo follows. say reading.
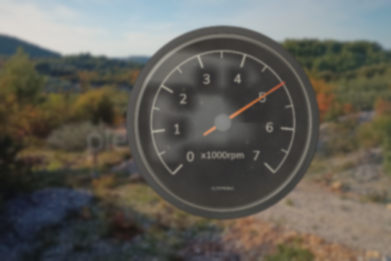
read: 5000 rpm
